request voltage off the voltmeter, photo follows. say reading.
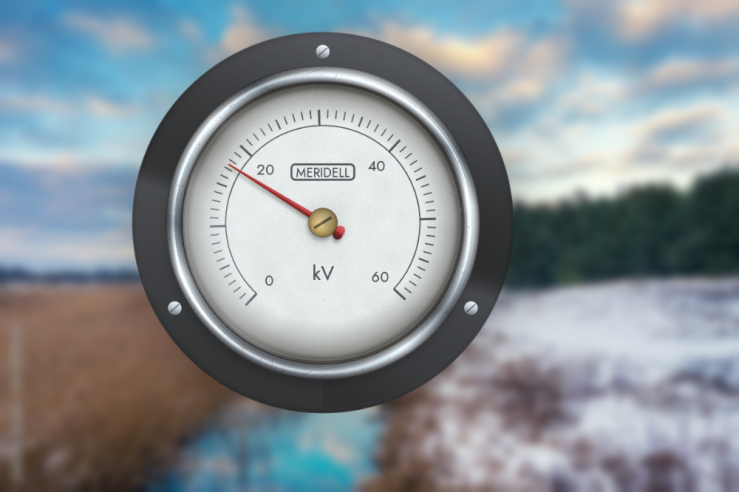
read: 17.5 kV
